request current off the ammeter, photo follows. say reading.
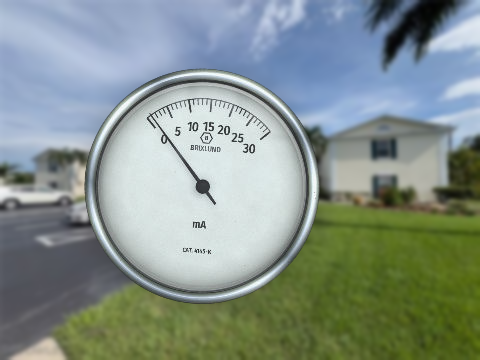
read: 1 mA
